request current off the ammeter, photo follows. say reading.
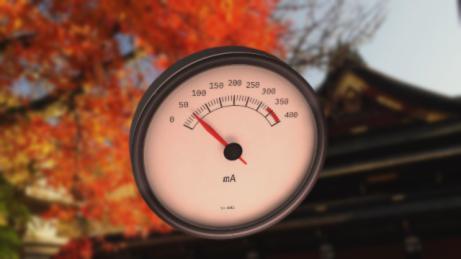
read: 50 mA
